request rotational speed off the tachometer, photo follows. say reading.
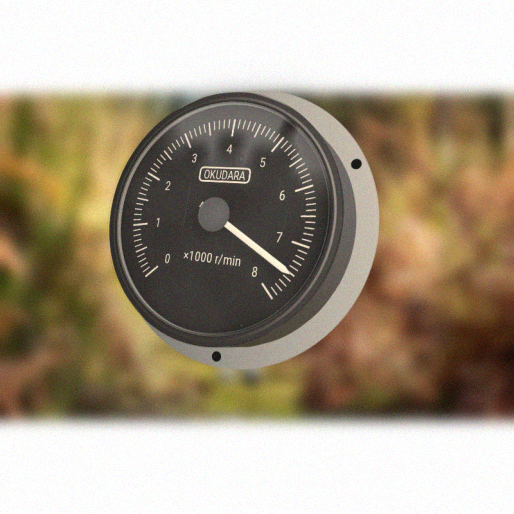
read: 7500 rpm
